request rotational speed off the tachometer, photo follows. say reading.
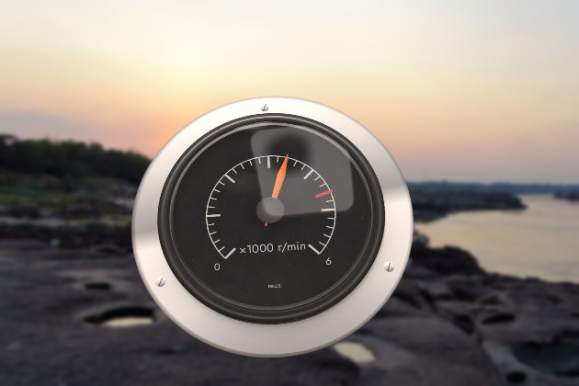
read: 3400 rpm
